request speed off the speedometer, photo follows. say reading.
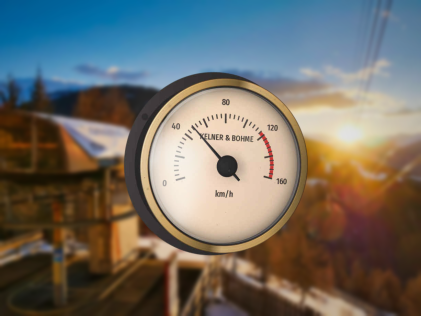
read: 48 km/h
